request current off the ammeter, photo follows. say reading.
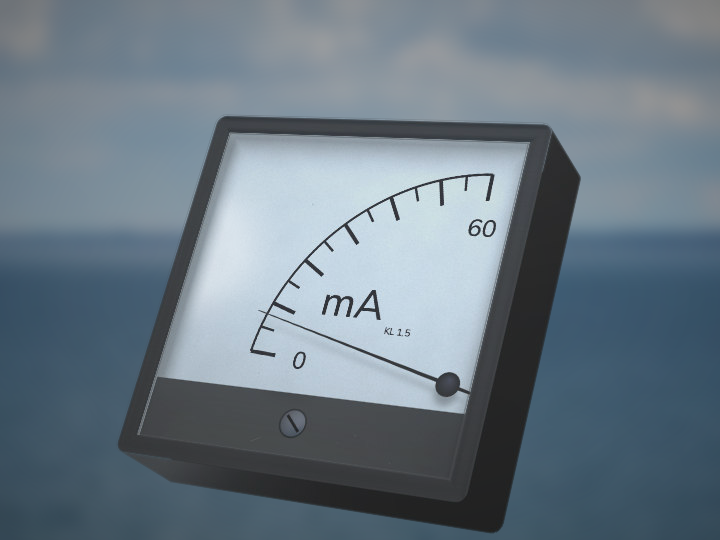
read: 7.5 mA
